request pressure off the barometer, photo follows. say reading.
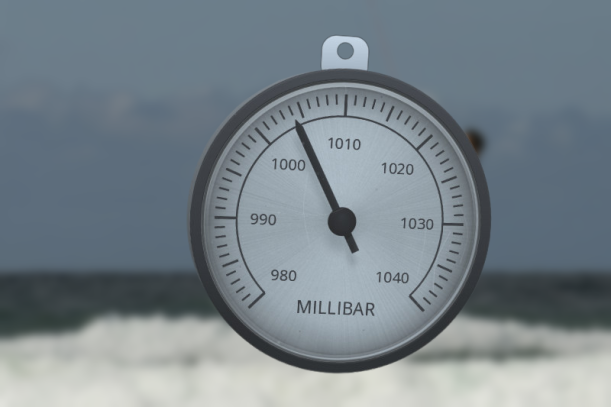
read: 1004 mbar
